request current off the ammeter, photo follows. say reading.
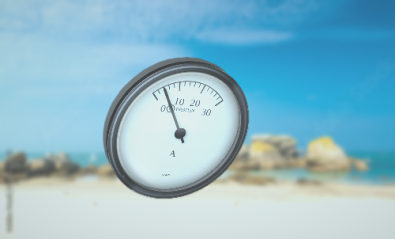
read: 4 A
